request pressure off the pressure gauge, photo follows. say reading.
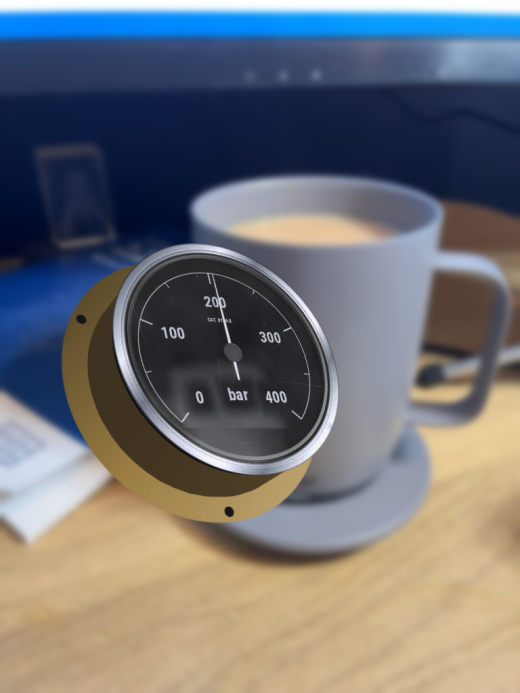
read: 200 bar
